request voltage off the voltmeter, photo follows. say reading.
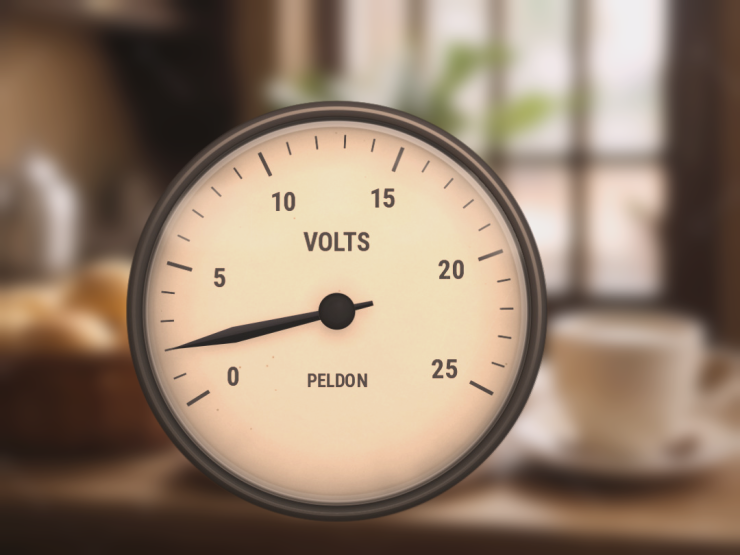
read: 2 V
